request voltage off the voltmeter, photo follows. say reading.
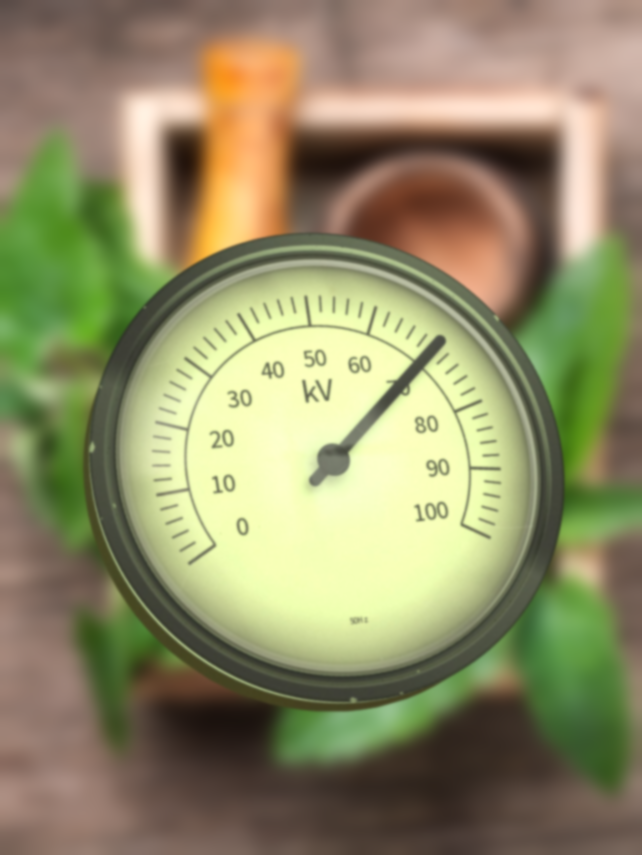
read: 70 kV
